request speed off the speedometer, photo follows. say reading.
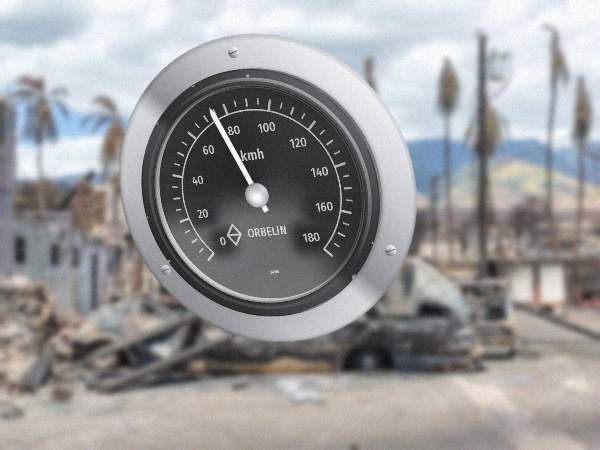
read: 75 km/h
